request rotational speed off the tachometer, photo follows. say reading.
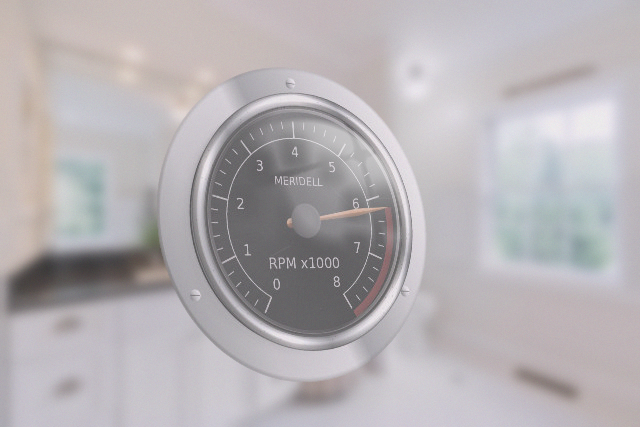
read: 6200 rpm
